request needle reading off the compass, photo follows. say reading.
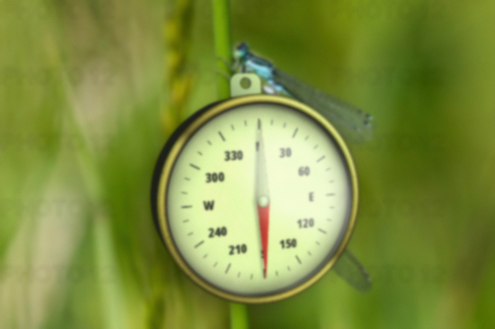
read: 180 °
